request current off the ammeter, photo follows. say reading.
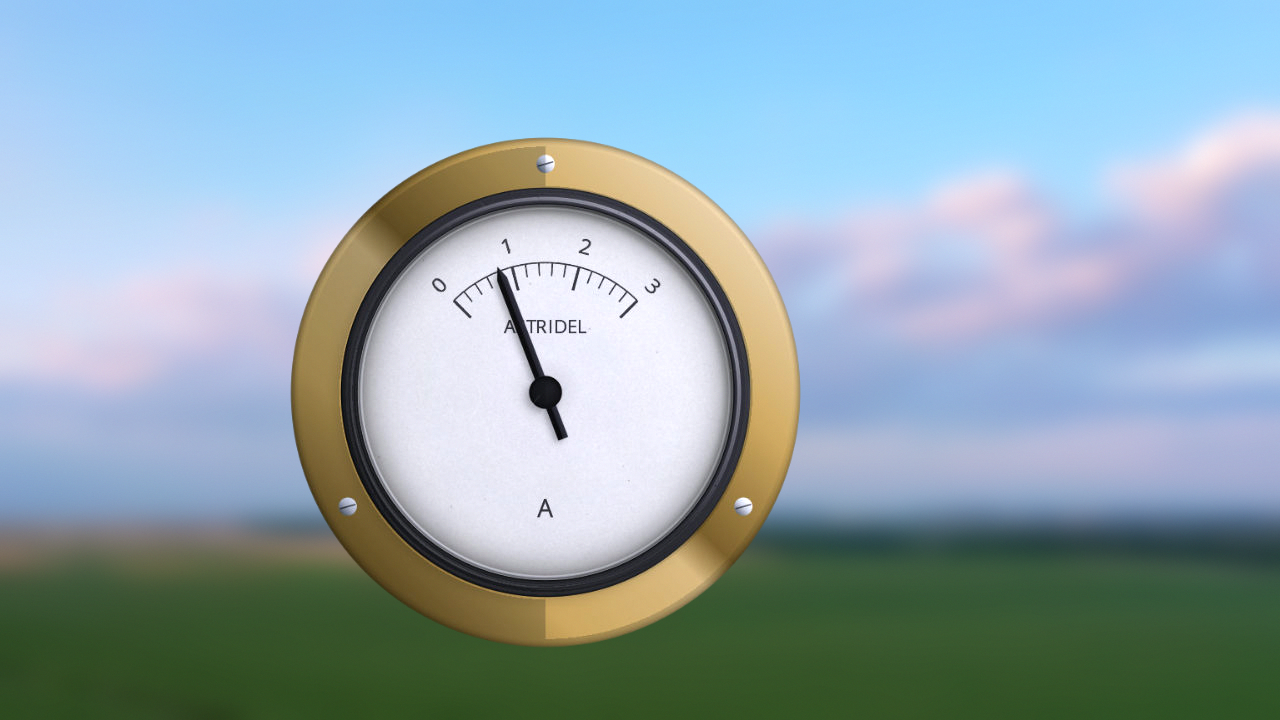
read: 0.8 A
